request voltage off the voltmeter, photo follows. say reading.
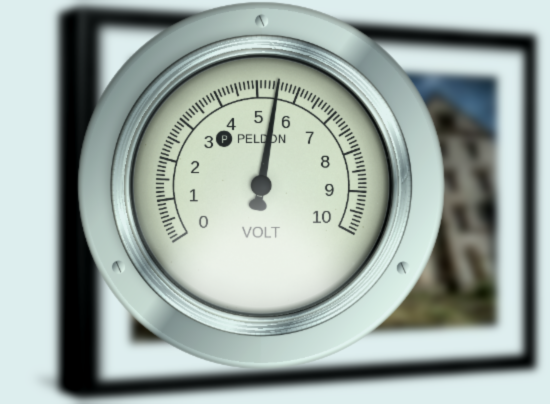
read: 5.5 V
